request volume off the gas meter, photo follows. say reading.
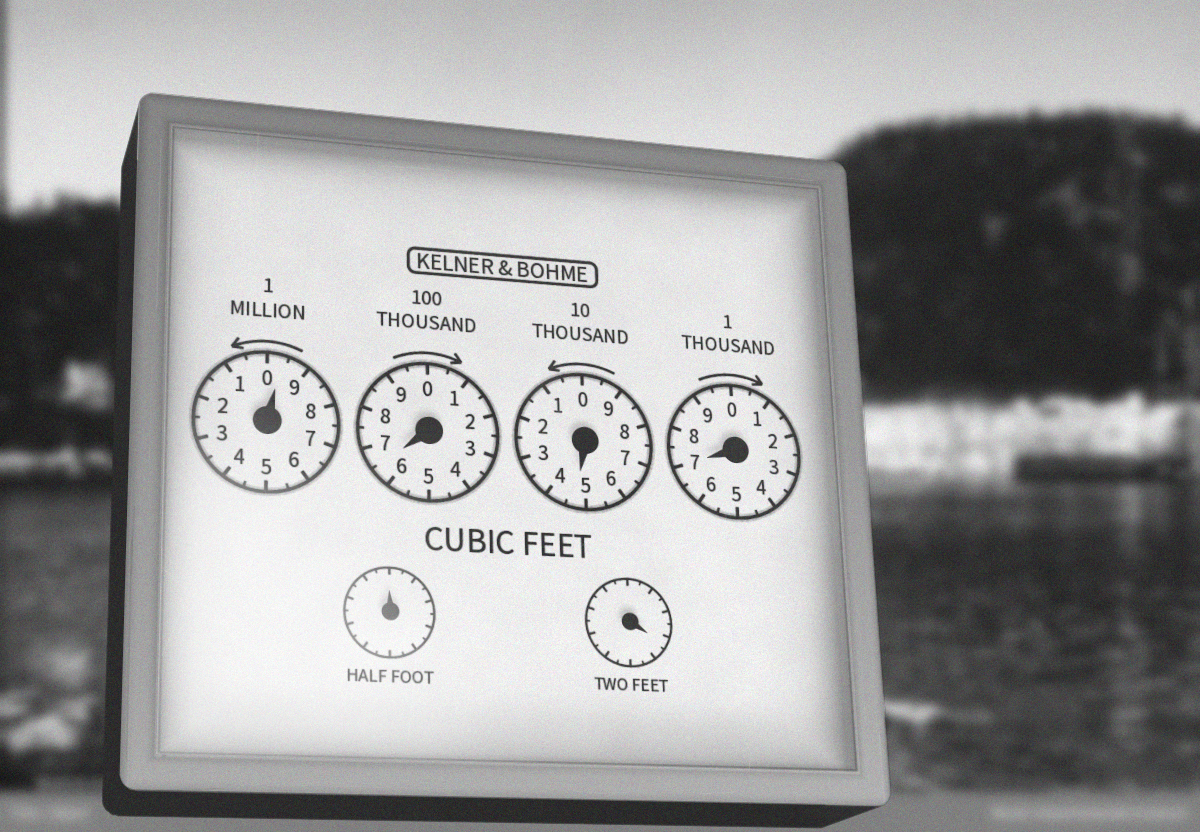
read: 964700 ft³
